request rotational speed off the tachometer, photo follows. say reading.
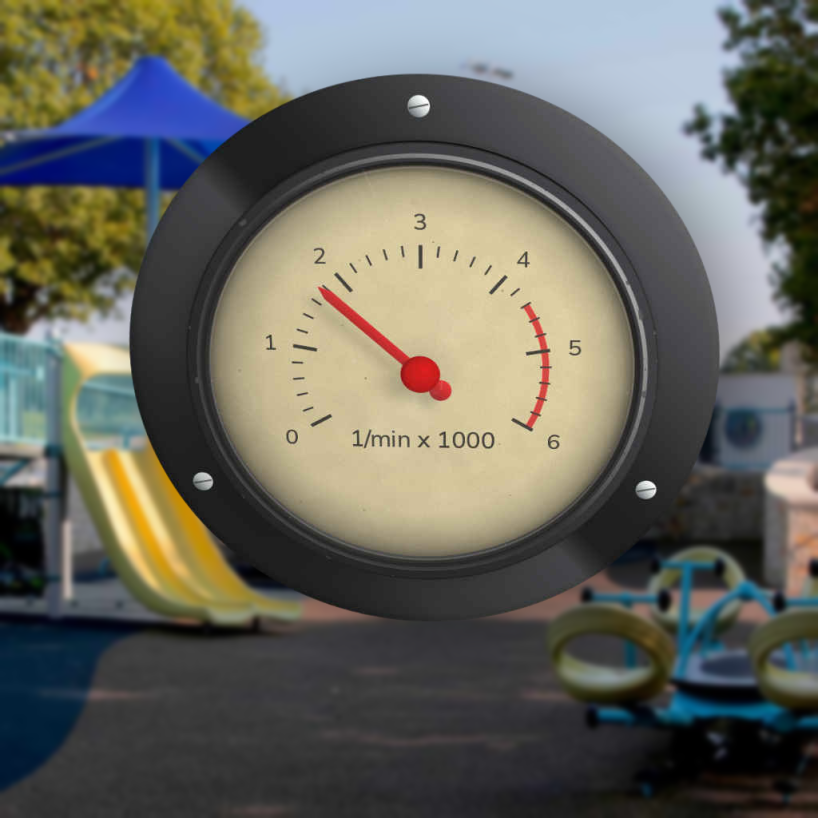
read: 1800 rpm
